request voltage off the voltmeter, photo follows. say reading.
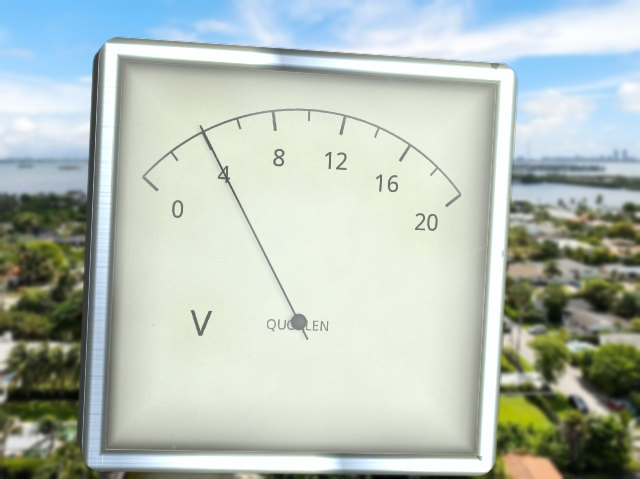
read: 4 V
